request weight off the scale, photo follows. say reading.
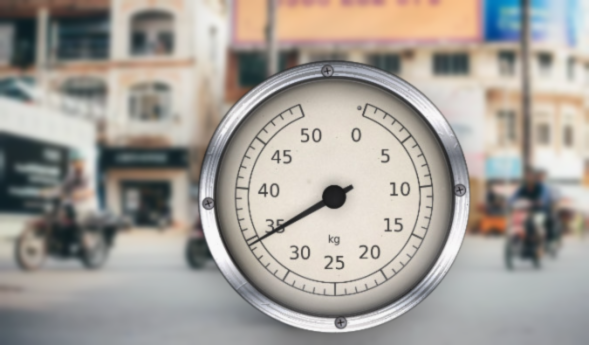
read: 34.5 kg
